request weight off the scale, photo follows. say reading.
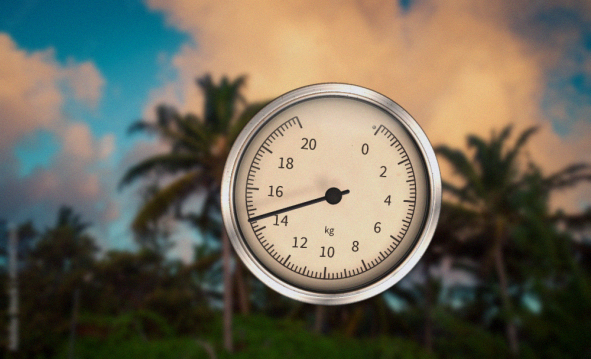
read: 14.6 kg
